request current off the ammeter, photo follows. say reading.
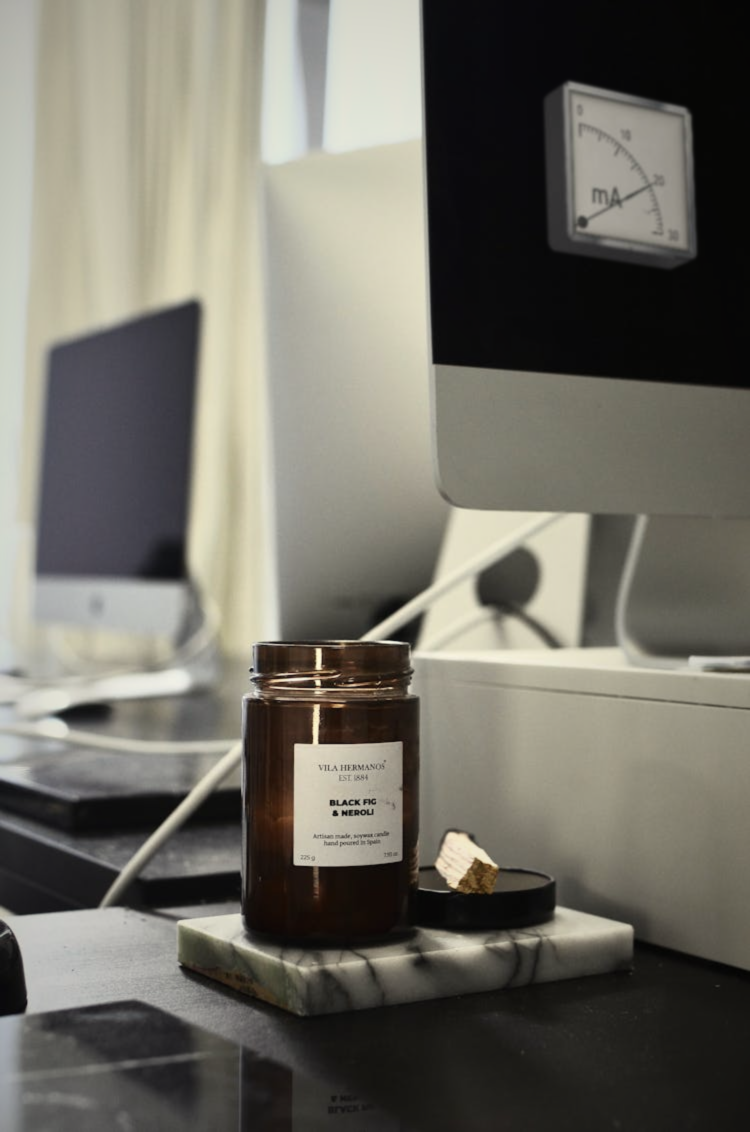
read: 20 mA
